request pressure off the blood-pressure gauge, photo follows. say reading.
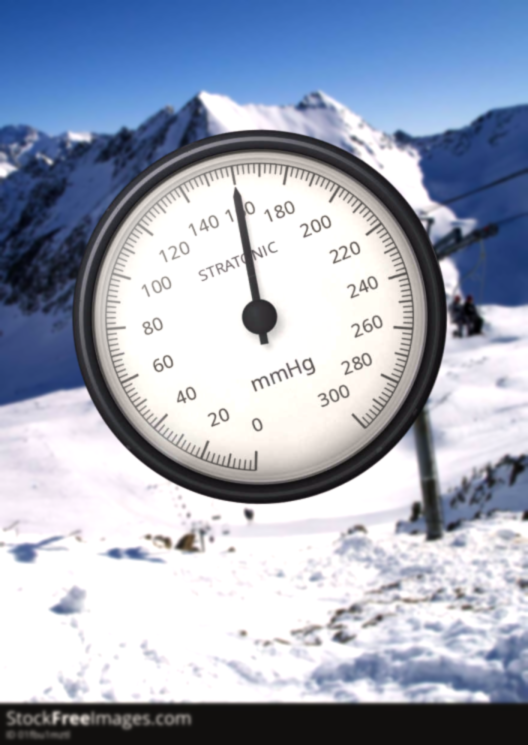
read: 160 mmHg
